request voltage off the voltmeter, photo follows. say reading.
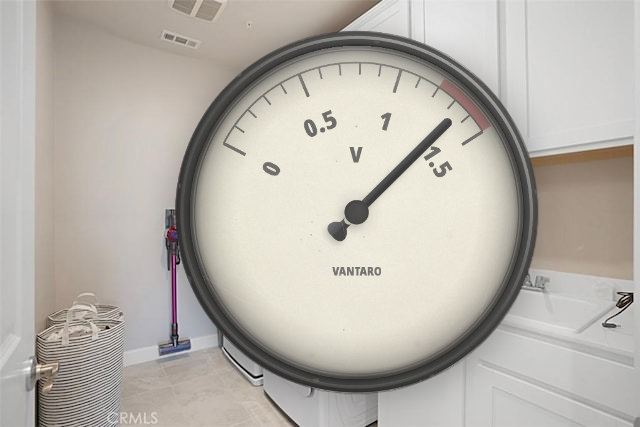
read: 1.35 V
